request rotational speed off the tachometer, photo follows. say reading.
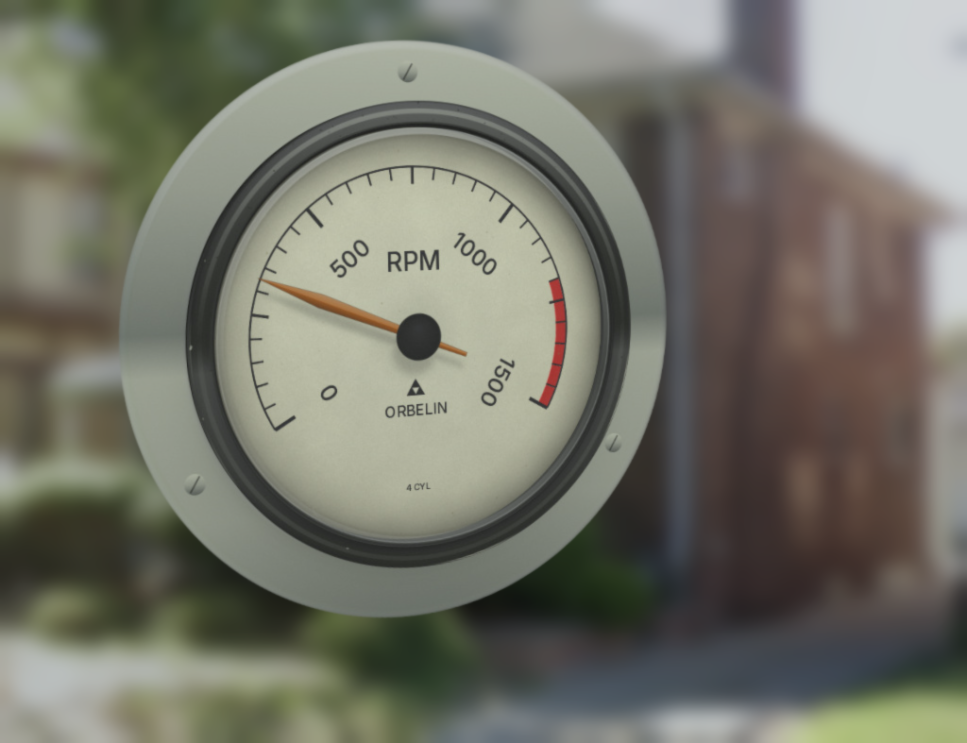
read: 325 rpm
